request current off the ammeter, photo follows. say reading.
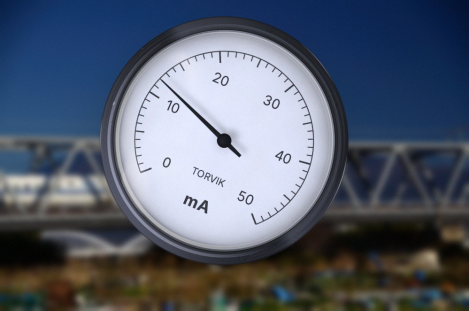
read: 12 mA
